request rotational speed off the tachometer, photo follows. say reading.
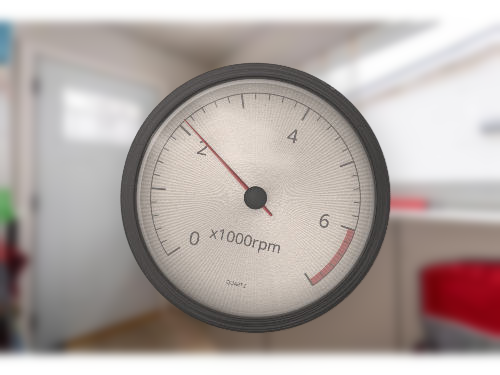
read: 2100 rpm
